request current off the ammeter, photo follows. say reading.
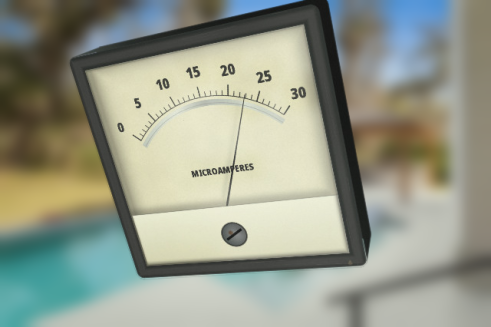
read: 23 µA
